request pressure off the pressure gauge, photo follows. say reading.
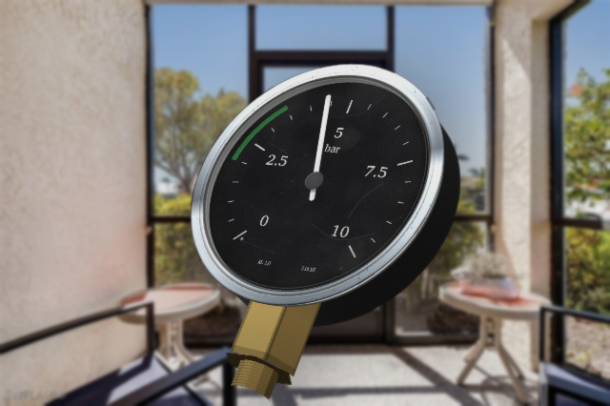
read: 4.5 bar
